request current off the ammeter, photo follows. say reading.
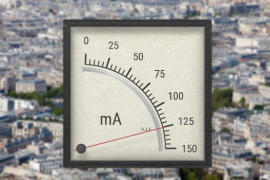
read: 125 mA
